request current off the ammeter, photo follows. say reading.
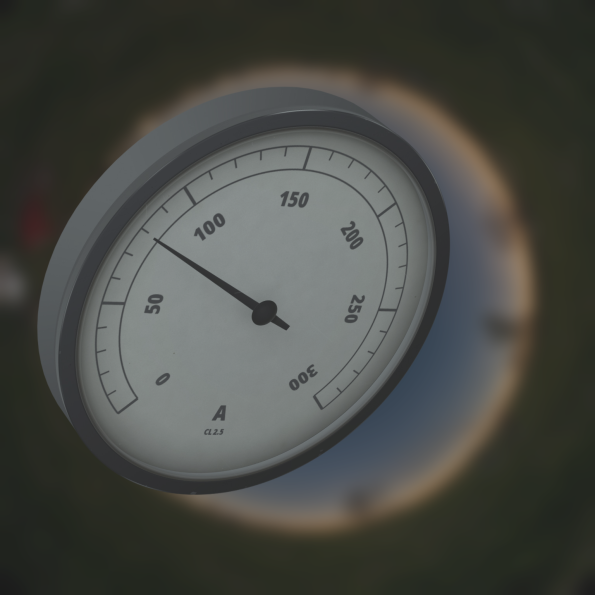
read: 80 A
